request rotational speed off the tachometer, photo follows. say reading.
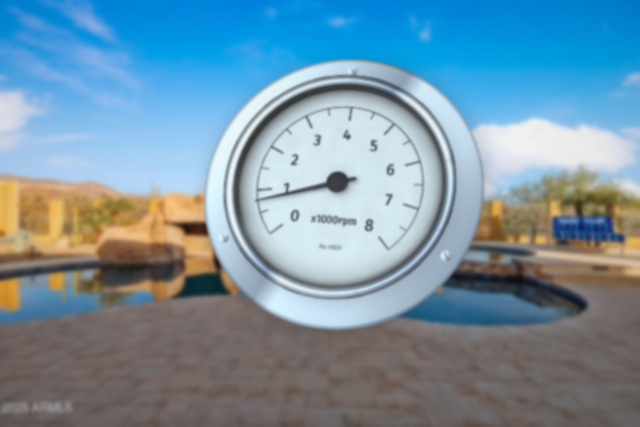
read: 750 rpm
